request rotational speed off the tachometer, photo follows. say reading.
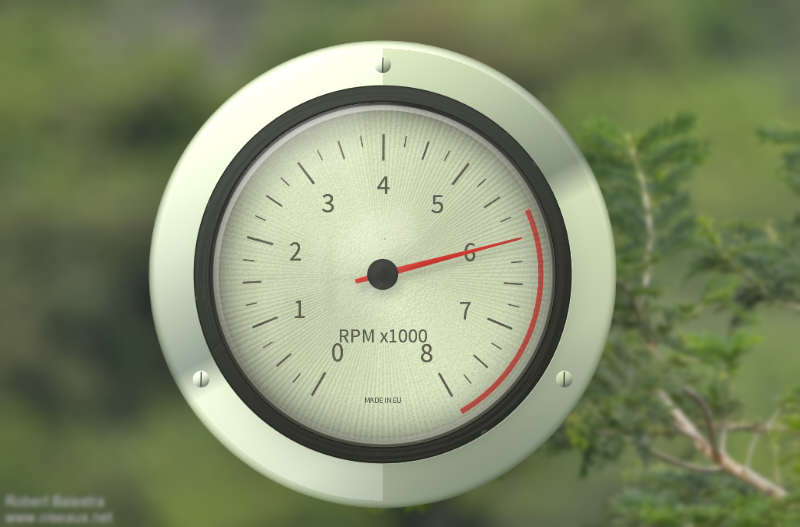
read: 6000 rpm
